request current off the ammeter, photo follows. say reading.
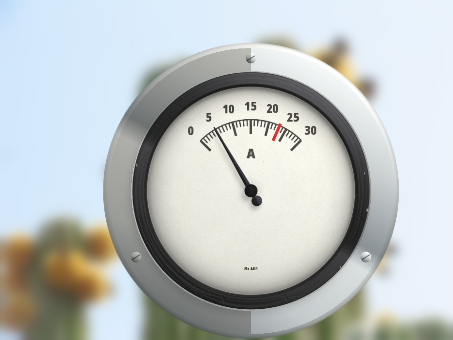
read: 5 A
